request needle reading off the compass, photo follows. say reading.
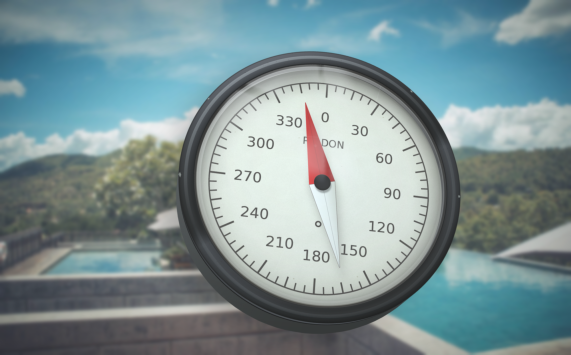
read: 345 °
